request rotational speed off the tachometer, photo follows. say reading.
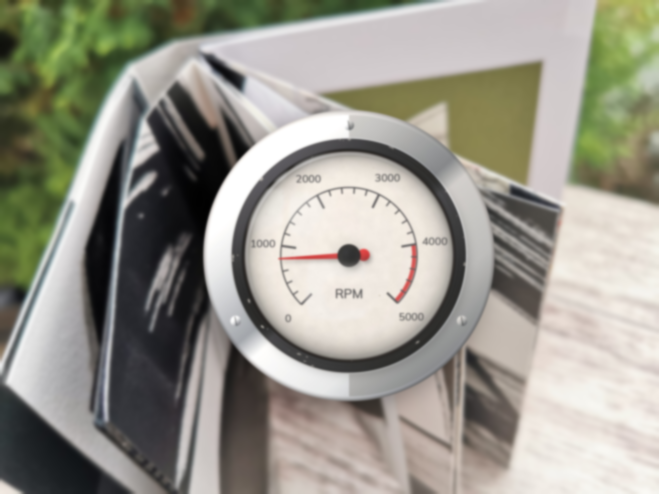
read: 800 rpm
